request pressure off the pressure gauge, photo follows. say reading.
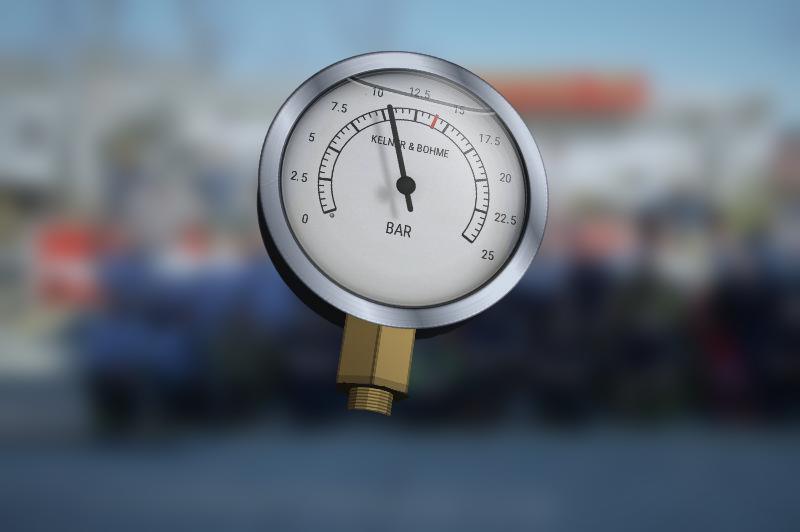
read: 10.5 bar
